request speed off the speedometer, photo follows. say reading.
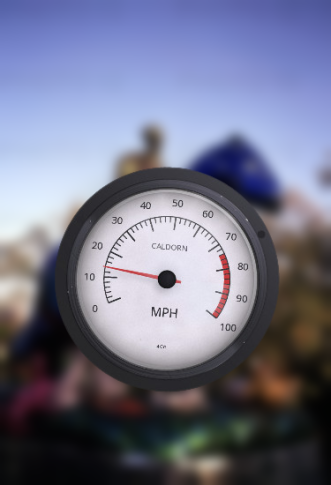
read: 14 mph
